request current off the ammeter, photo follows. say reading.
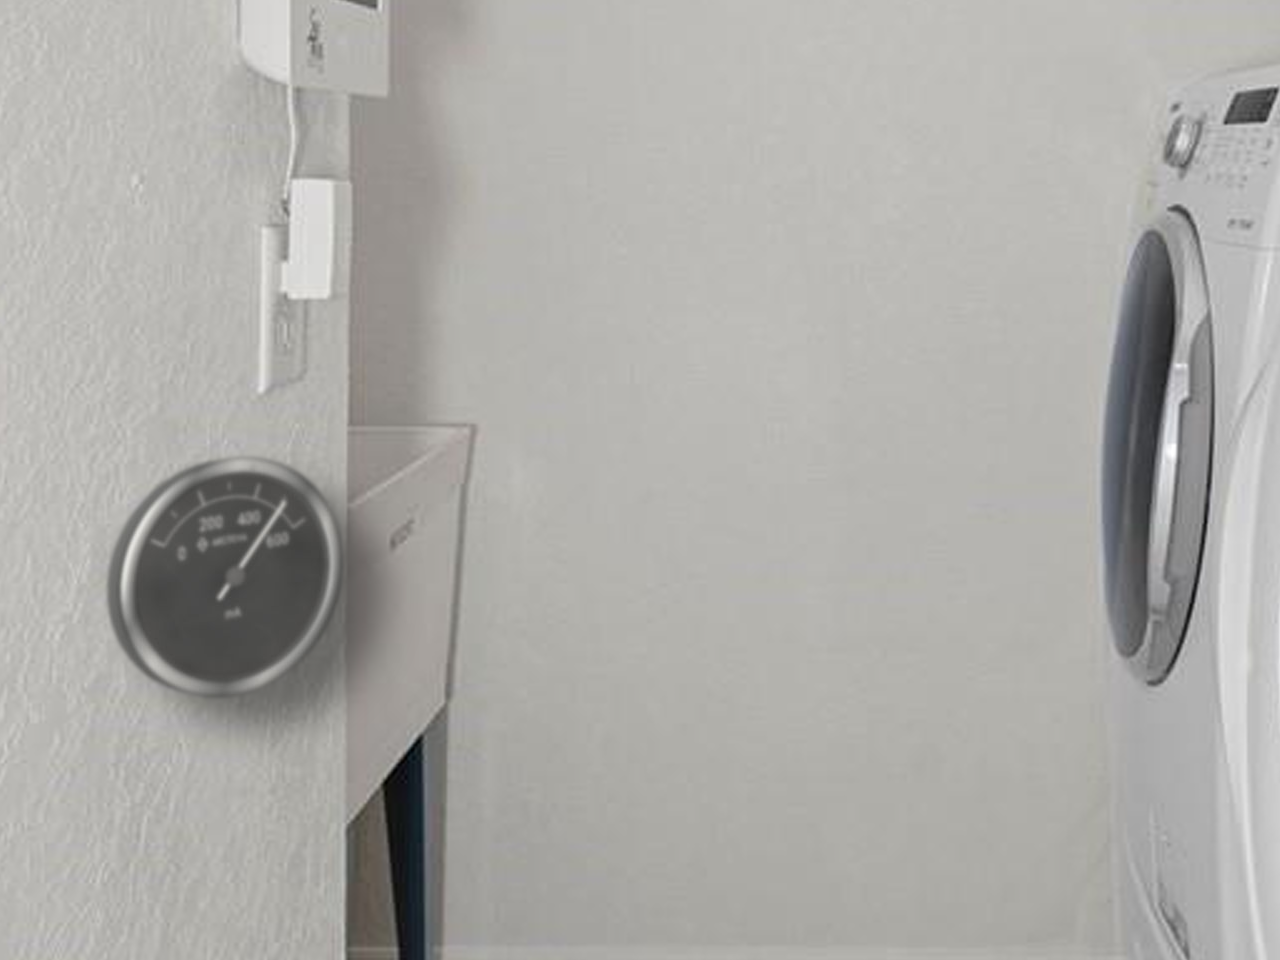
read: 500 mA
